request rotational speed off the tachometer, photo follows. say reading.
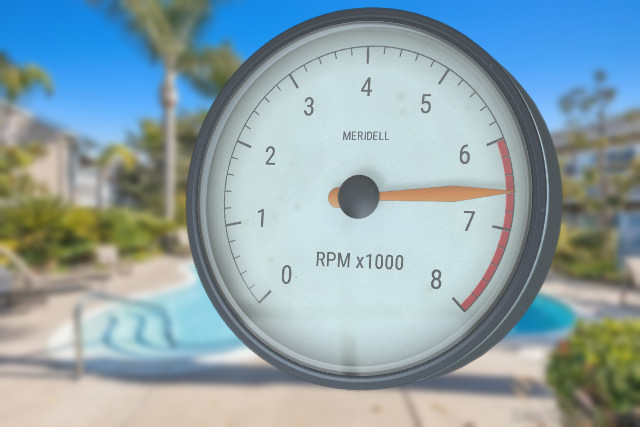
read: 6600 rpm
